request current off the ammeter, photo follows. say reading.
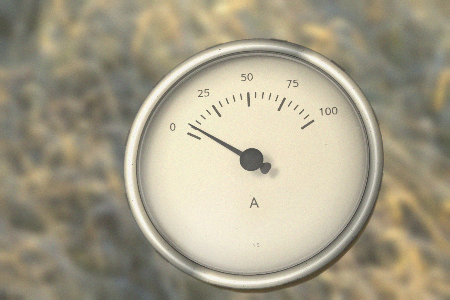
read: 5 A
